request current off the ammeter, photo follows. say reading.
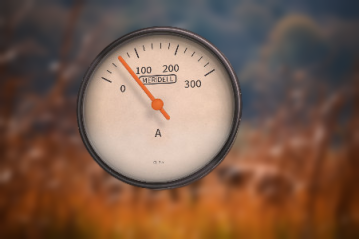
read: 60 A
